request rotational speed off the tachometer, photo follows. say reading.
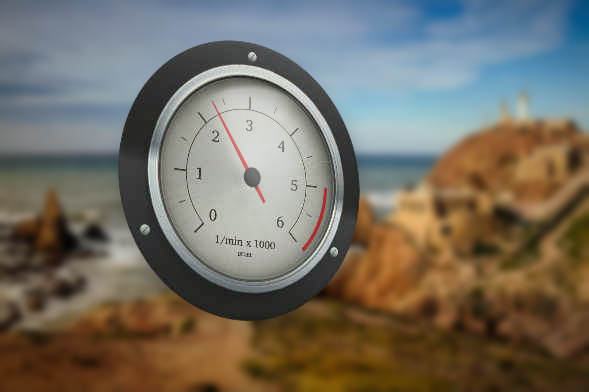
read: 2250 rpm
